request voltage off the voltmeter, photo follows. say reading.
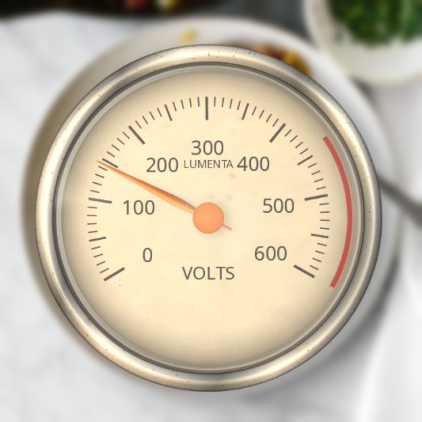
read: 145 V
